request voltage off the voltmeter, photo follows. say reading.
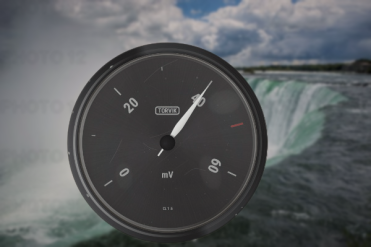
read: 40 mV
